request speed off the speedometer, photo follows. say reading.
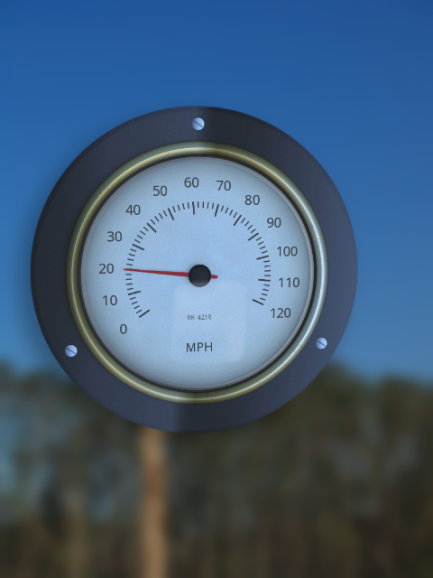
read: 20 mph
